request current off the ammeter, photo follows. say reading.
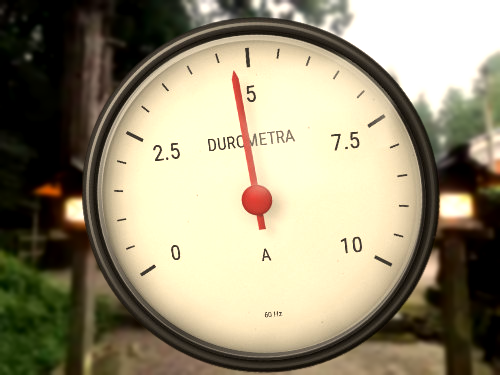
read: 4.75 A
